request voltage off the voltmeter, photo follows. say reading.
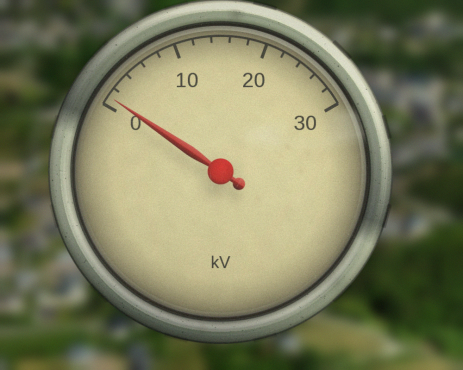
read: 1 kV
